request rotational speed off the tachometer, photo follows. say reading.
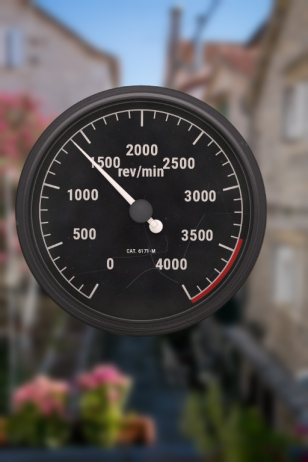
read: 1400 rpm
